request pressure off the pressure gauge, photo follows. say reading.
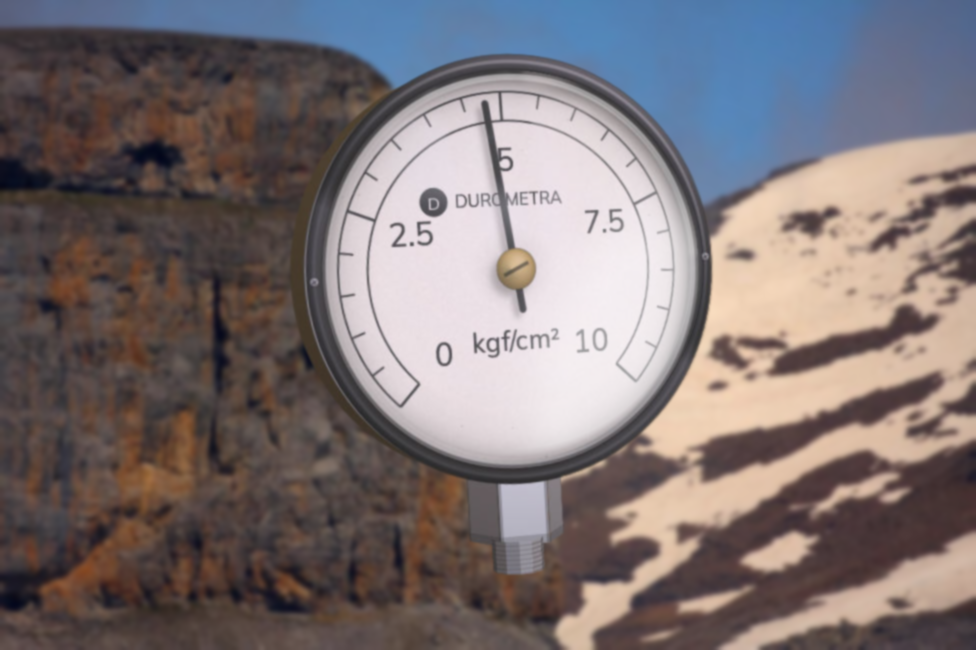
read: 4.75 kg/cm²
